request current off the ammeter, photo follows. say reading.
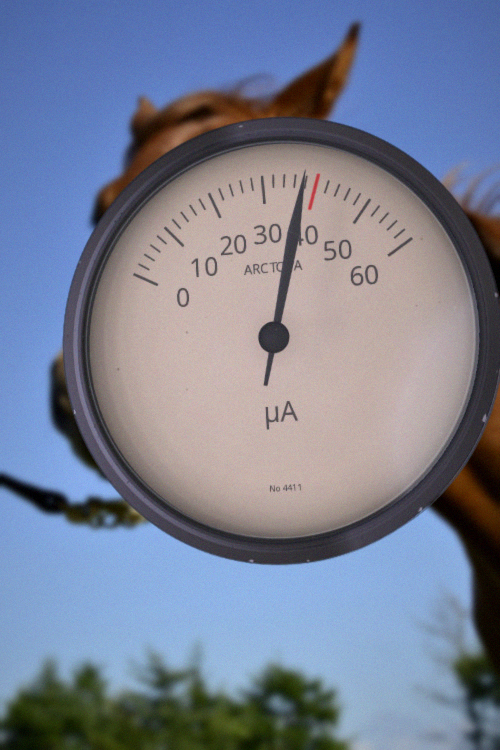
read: 38 µA
